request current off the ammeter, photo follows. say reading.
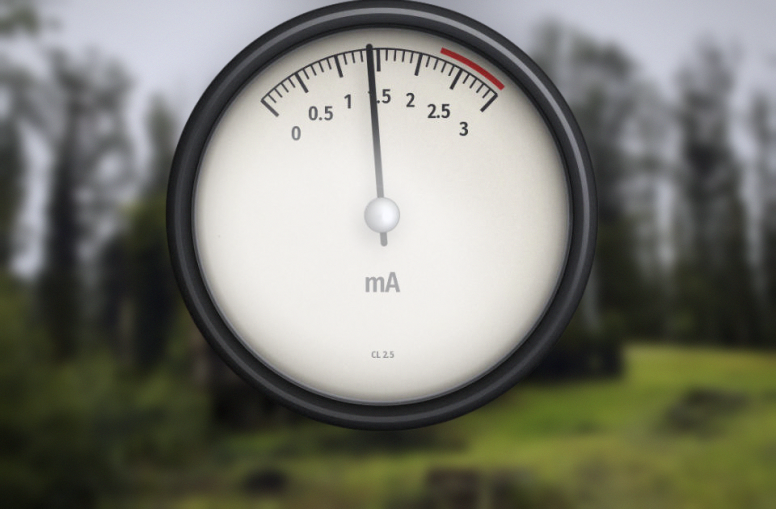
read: 1.4 mA
